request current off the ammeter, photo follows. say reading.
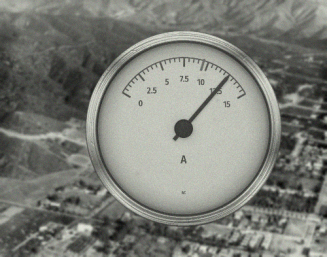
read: 12.5 A
